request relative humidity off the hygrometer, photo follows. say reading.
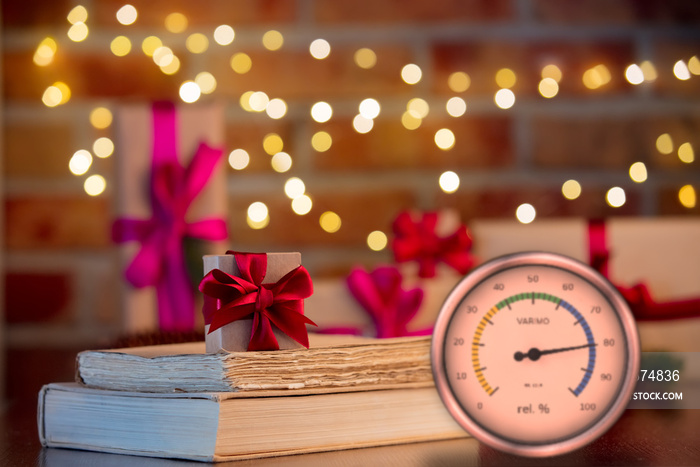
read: 80 %
